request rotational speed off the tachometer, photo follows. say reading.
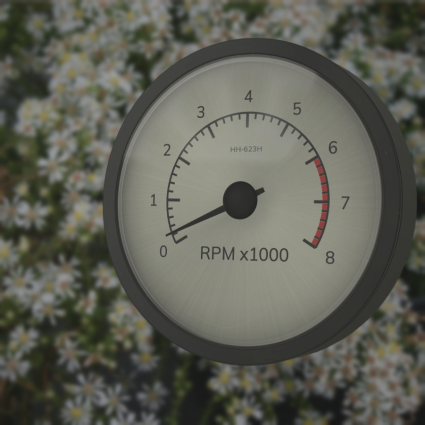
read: 200 rpm
